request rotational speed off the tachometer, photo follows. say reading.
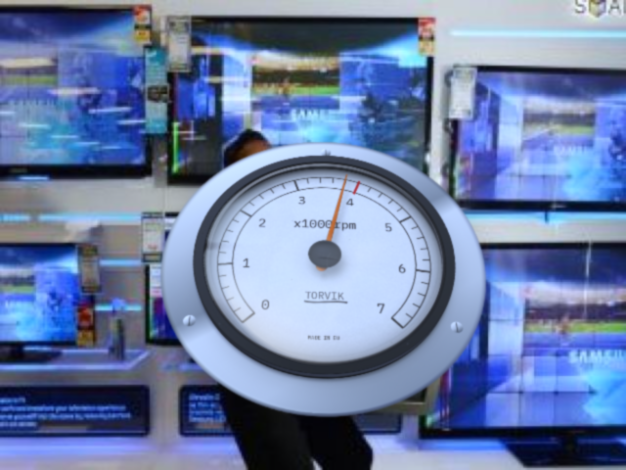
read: 3800 rpm
